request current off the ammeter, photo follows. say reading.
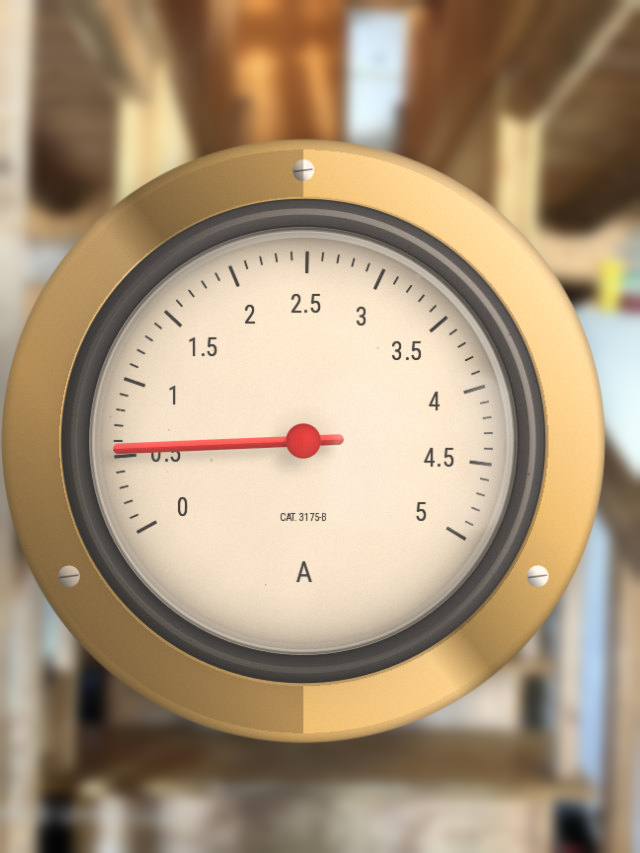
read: 0.55 A
